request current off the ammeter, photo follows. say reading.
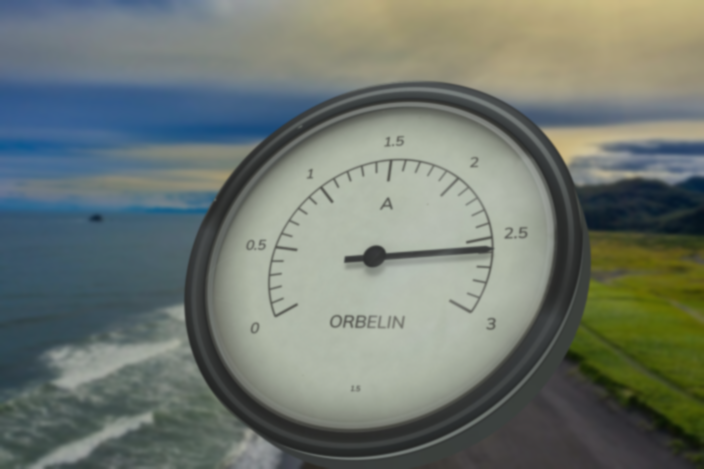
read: 2.6 A
